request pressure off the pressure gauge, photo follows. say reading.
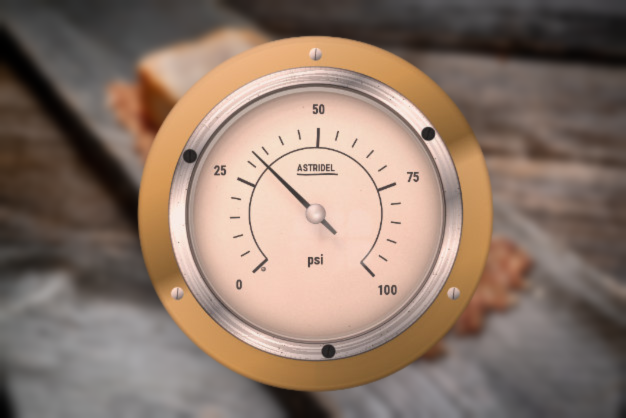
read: 32.5 psi
